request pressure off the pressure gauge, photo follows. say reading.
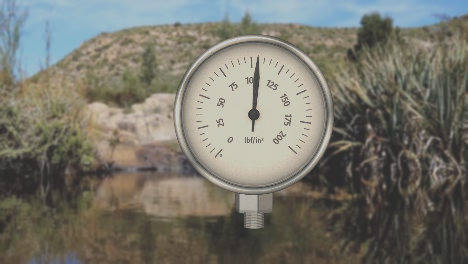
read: 105 psi
